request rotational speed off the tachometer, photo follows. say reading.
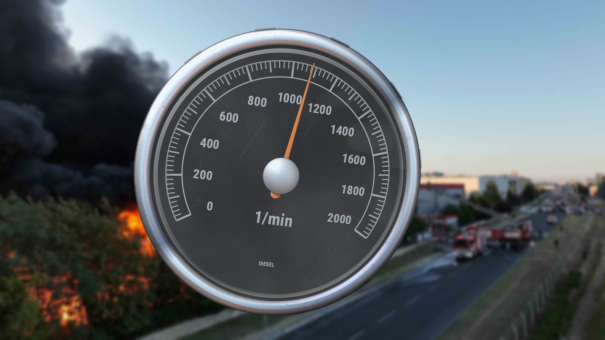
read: 1080 rpm
